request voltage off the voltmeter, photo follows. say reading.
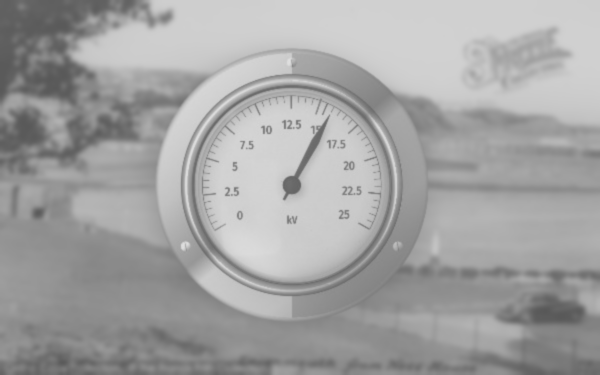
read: 15.5 kV
